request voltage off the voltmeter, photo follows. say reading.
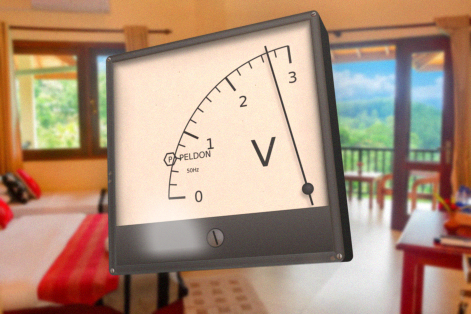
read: 2.7 V
